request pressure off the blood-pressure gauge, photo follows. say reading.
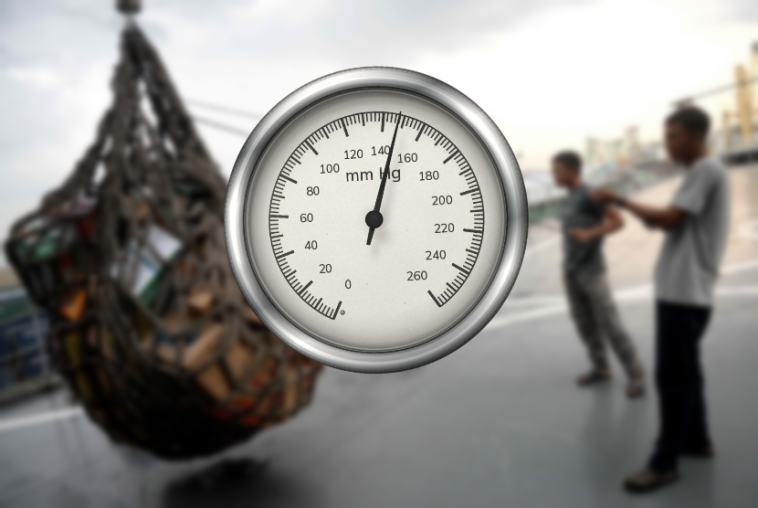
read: 148 mmHg
